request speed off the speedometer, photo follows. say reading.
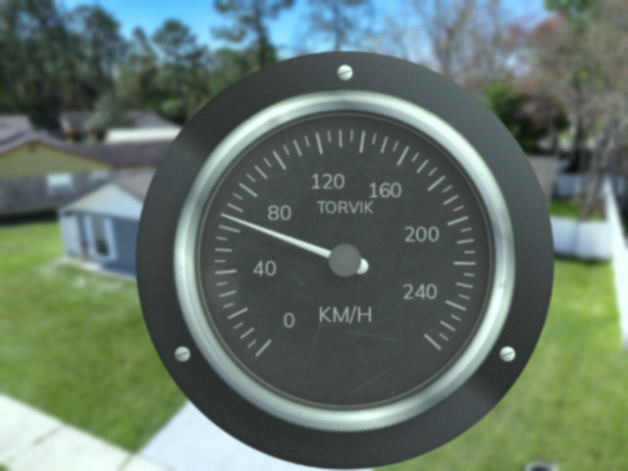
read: 65 km/h
